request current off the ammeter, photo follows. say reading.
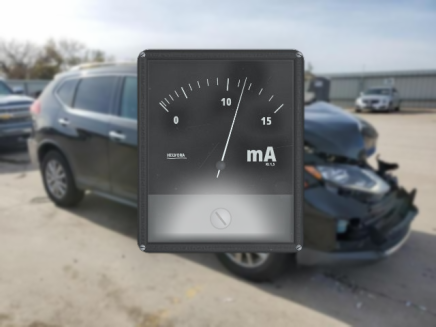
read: 11.5 mA
